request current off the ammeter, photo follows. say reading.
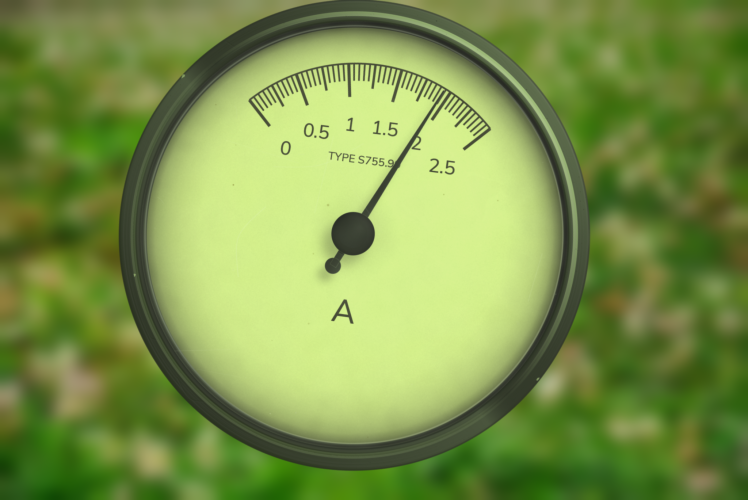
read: 1.95 A
